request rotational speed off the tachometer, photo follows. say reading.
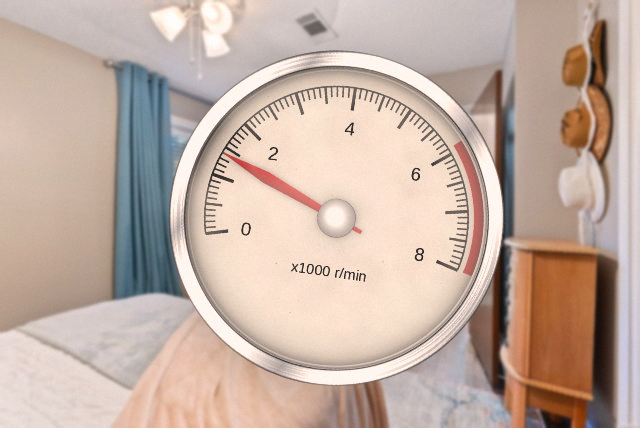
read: 1400 rpm
